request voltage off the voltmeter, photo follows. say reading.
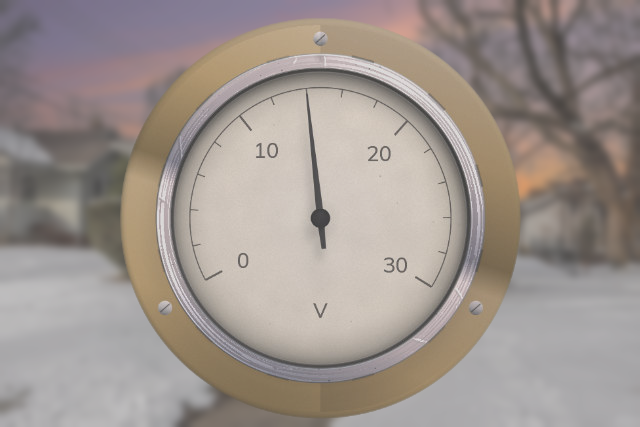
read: 14 V
